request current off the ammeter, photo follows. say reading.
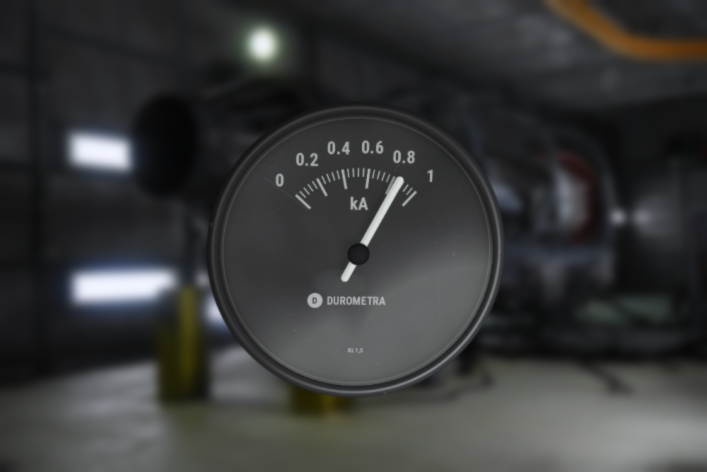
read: 0.84 kA
